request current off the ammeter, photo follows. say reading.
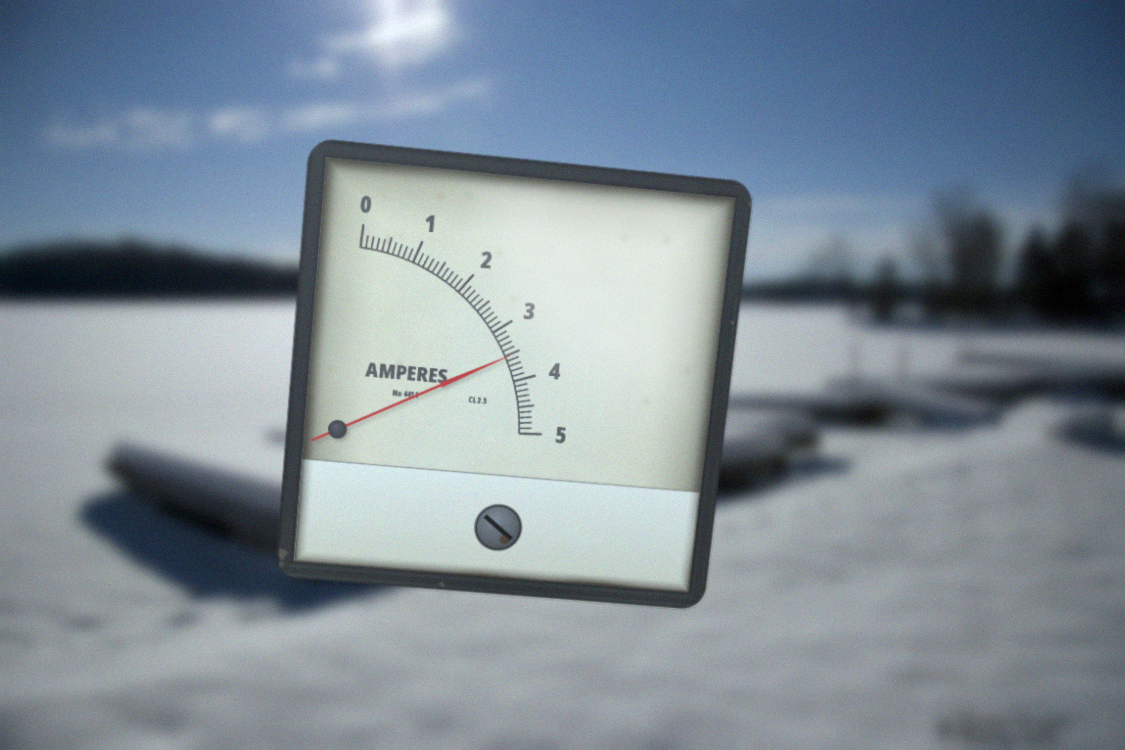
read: 3.5 A
